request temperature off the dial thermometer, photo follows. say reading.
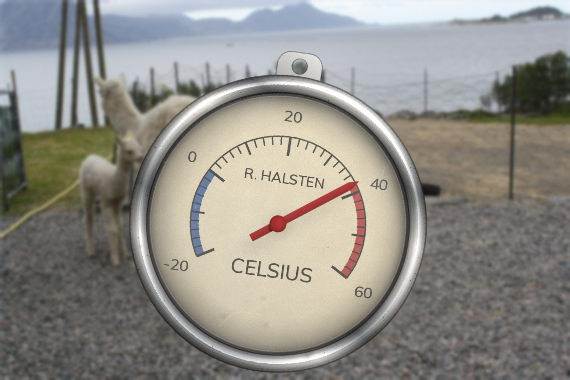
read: 38 °C
